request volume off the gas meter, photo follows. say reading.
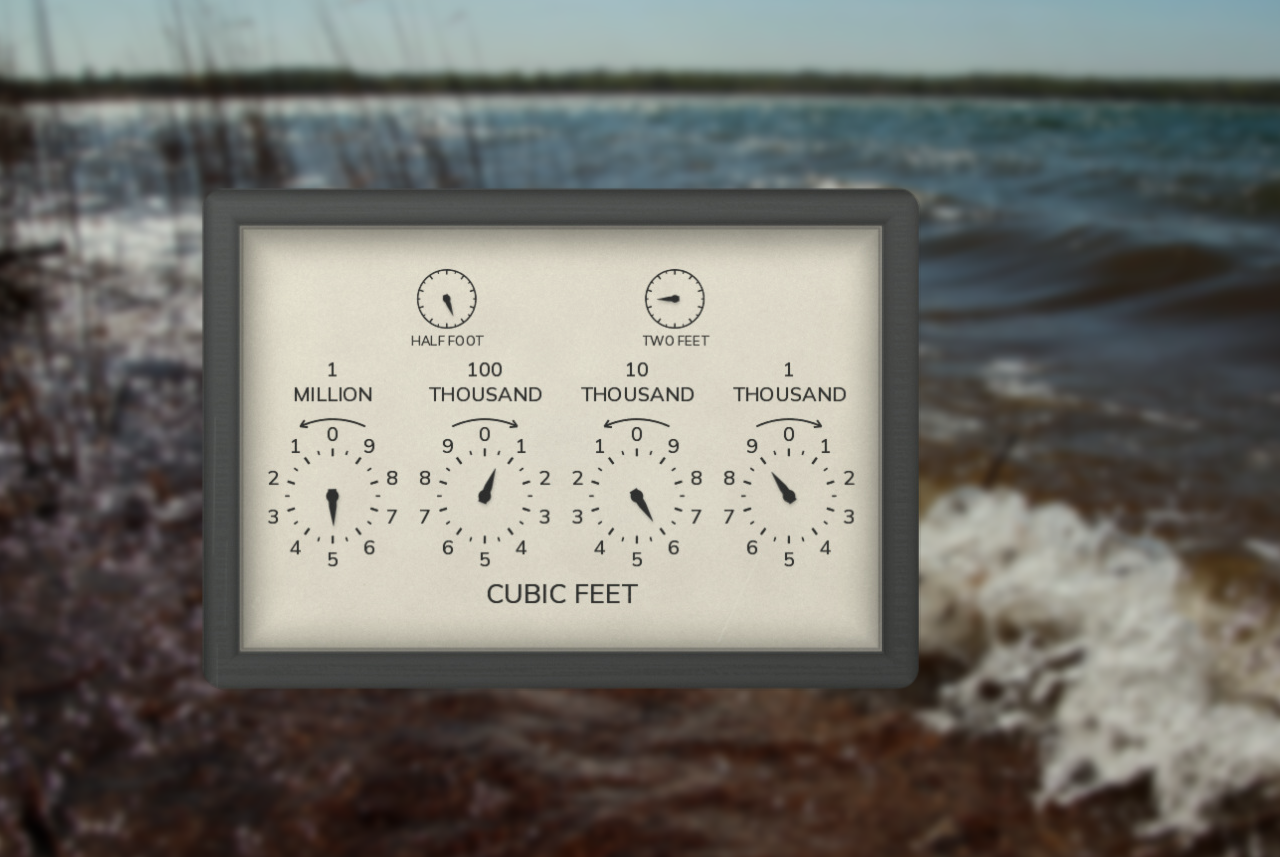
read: 505900 ft³
